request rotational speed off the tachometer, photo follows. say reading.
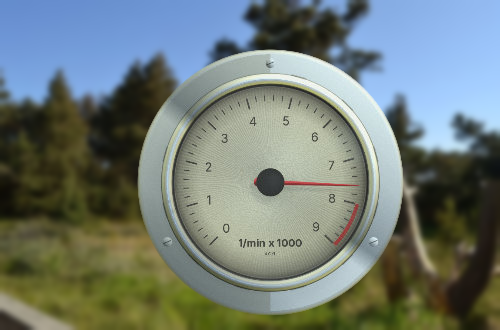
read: 7600 rpm
